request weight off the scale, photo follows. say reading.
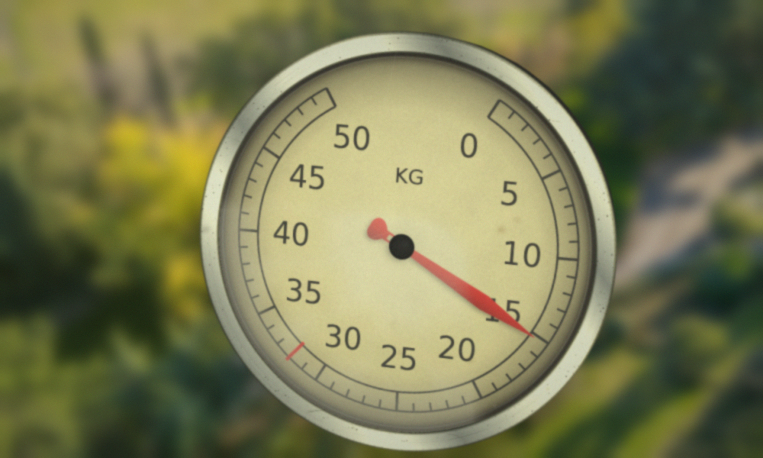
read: 15 kg
